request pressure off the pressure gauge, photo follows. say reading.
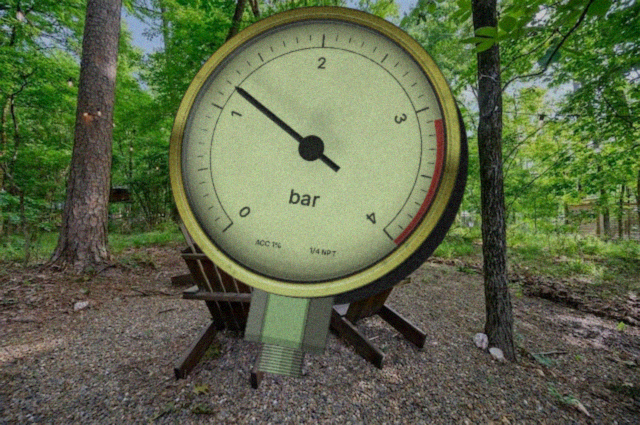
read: 1.2 bar
